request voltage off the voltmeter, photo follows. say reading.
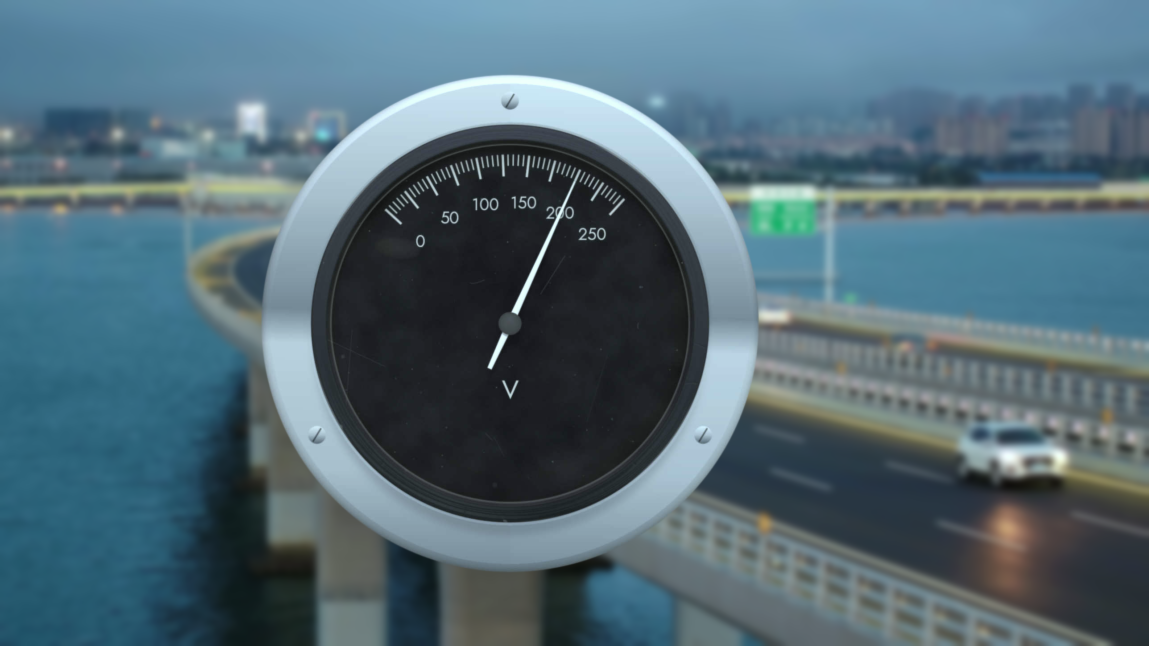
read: 200 V
